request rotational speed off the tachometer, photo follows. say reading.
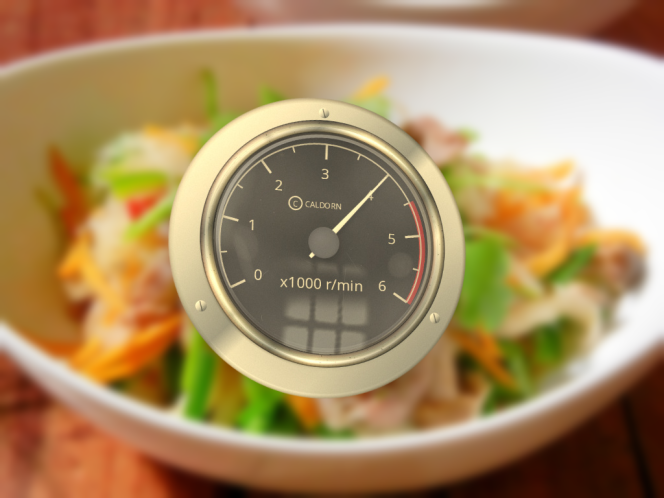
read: 4000 rpm
